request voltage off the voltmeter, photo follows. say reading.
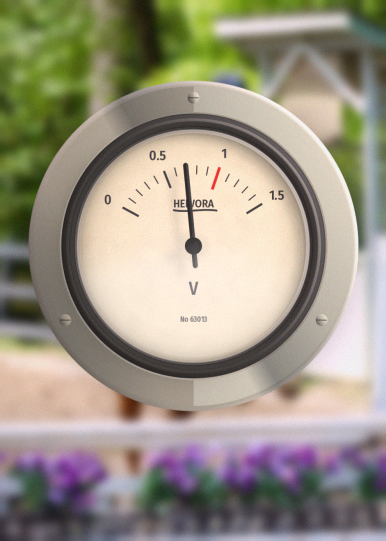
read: 0.7 V
